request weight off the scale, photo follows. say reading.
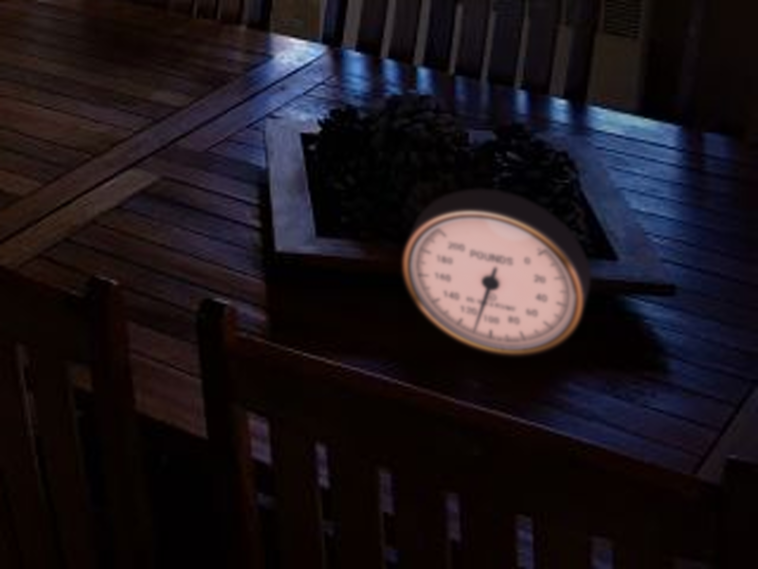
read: 110 lb
